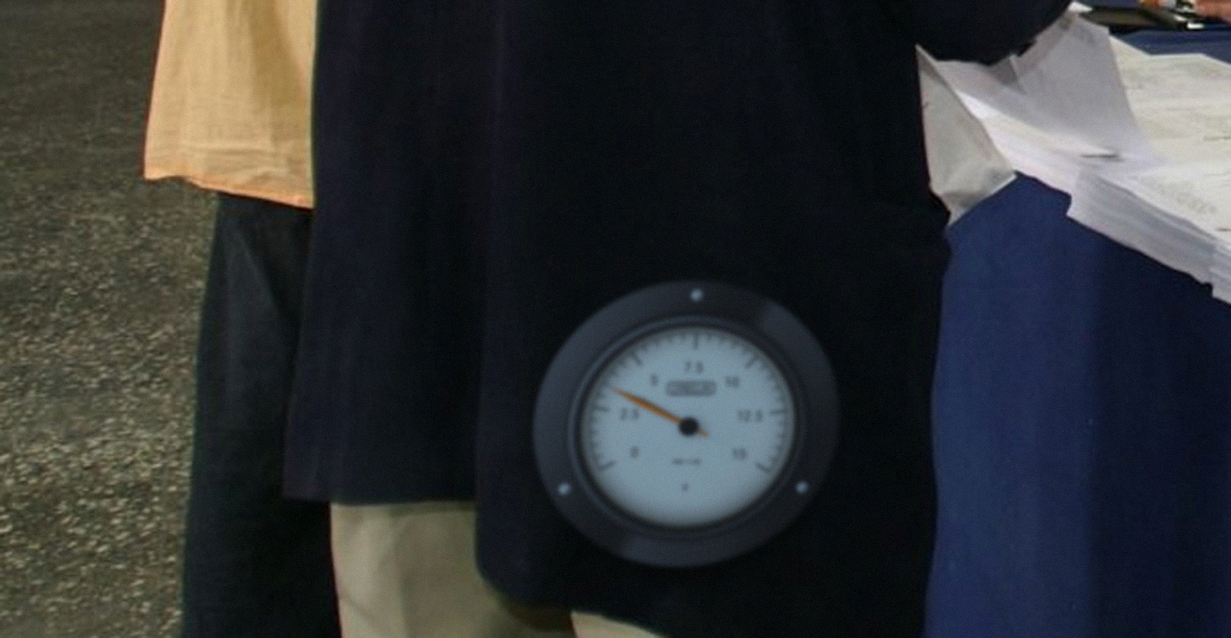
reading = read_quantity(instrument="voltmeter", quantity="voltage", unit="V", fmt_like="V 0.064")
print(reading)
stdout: V 3.5
